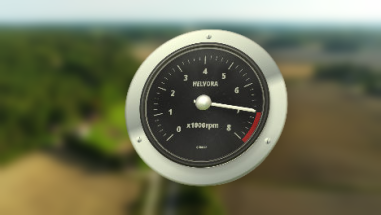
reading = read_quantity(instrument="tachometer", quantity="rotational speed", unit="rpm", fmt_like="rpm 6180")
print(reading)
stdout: rpm 7000
